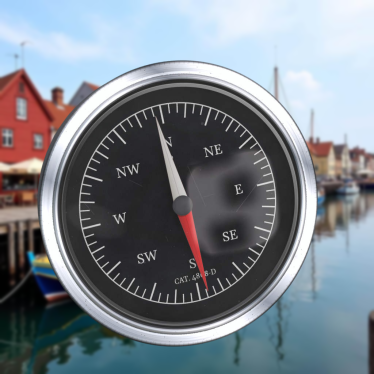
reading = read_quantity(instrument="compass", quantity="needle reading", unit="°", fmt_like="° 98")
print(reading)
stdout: ° 175
